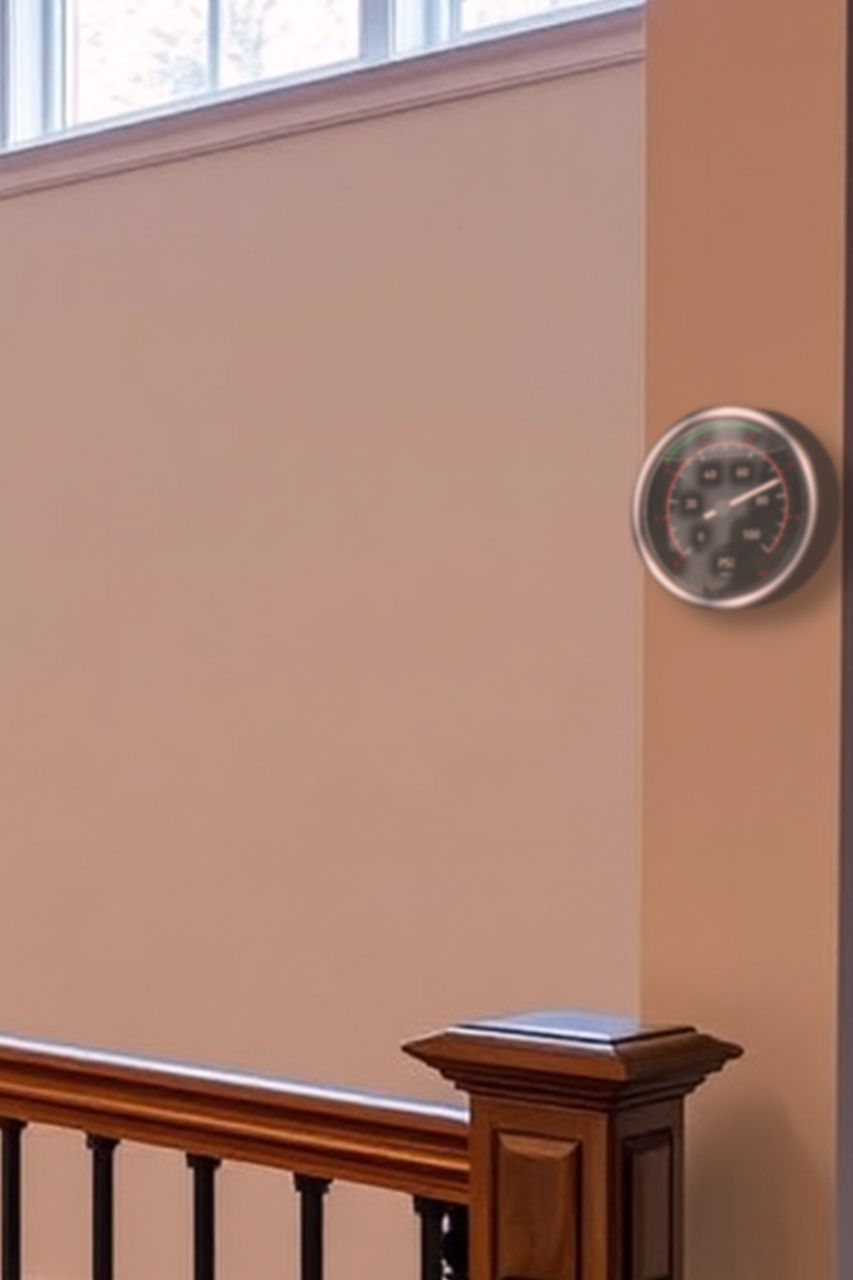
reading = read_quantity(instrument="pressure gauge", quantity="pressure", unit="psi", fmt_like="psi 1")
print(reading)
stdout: psi 75
